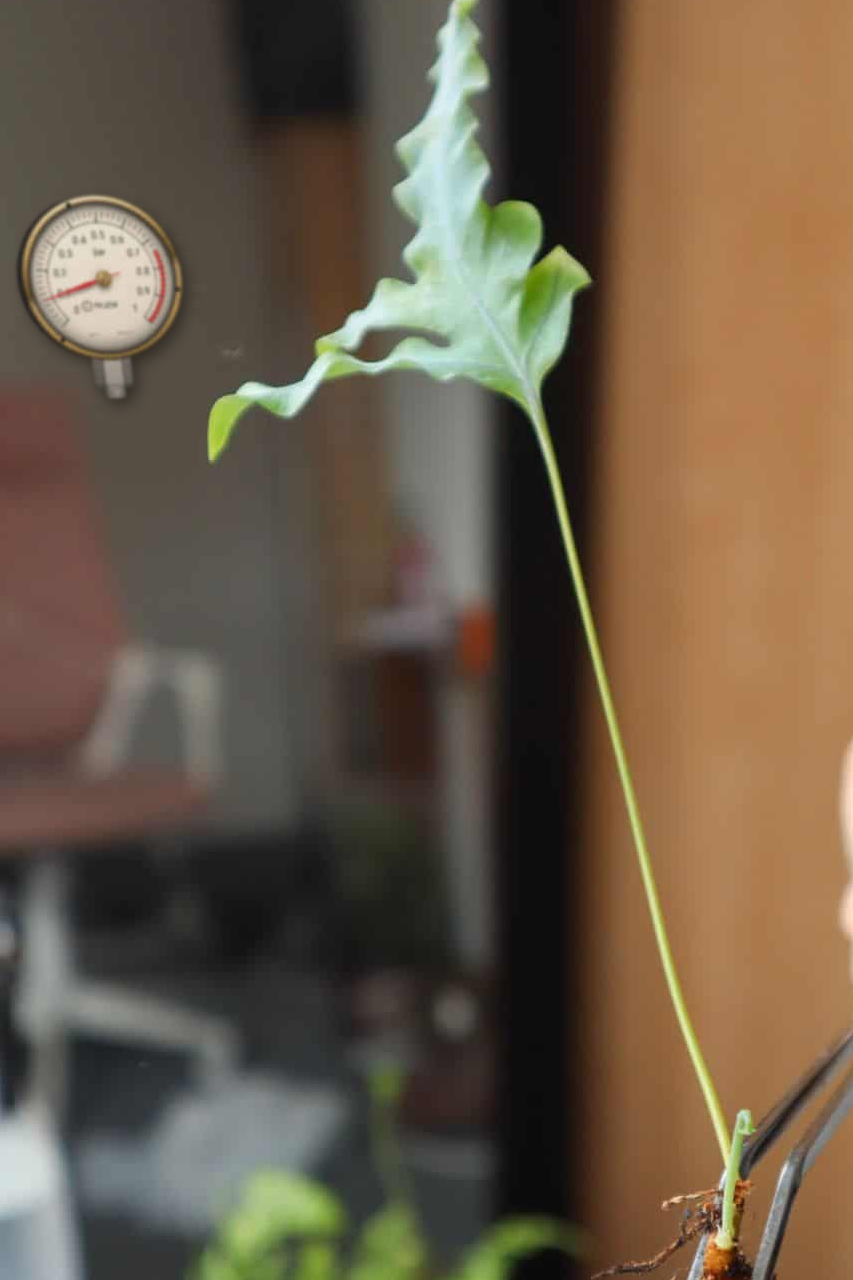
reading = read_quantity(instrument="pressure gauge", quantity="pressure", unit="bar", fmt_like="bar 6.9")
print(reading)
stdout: bar 0.1
